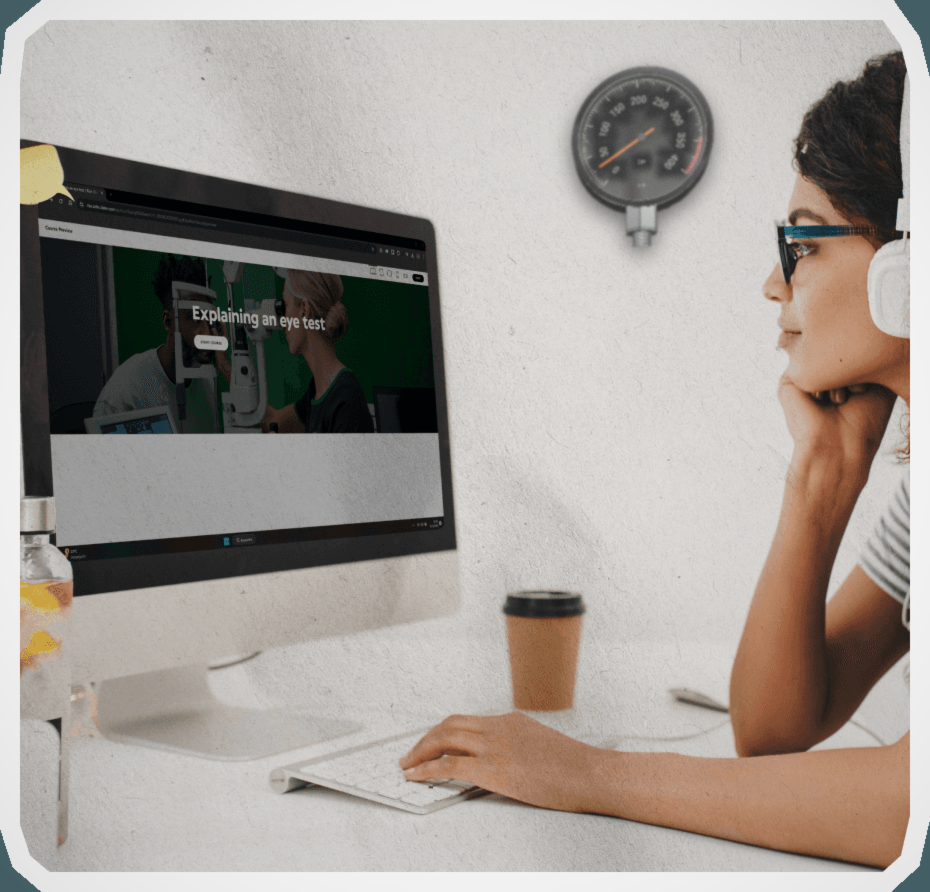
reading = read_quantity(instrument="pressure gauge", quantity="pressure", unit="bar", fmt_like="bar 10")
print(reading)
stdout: bar 25
